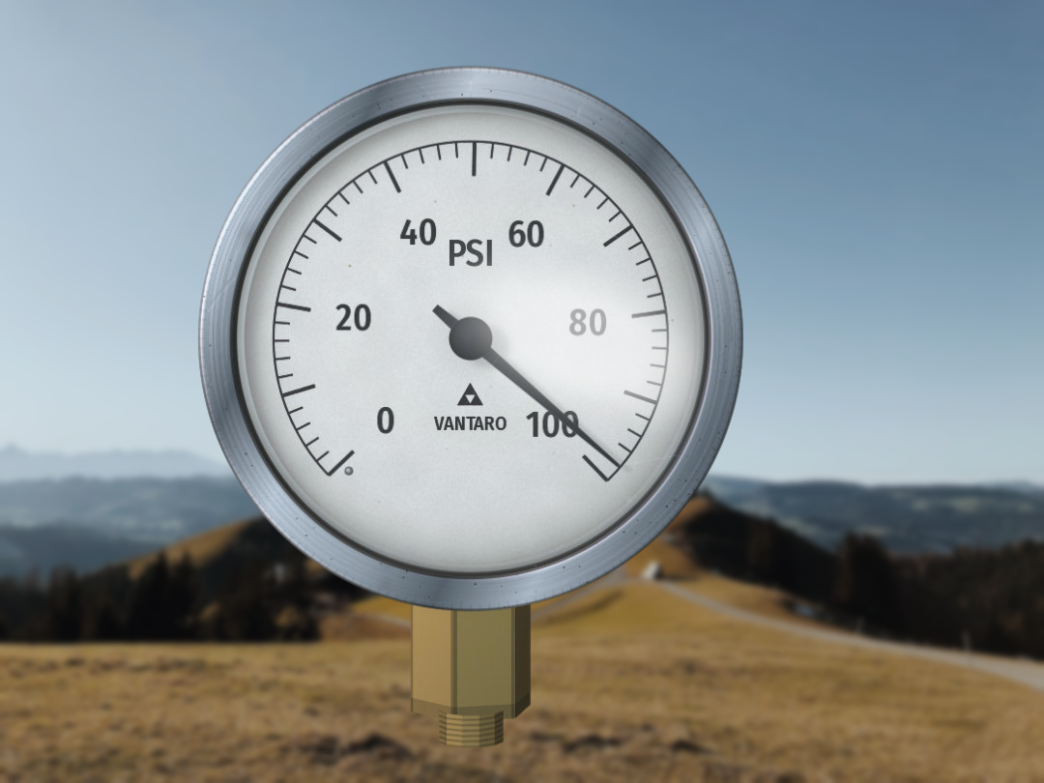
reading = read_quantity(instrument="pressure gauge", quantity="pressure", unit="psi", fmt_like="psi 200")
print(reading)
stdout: psi 98
